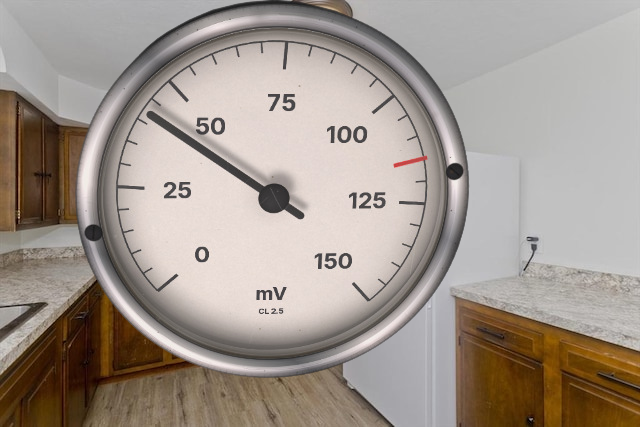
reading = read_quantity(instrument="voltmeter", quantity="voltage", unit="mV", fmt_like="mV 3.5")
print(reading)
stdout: mV 42.5
